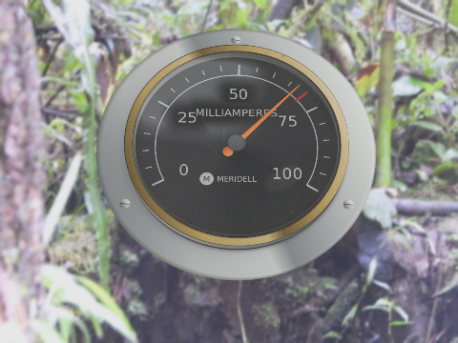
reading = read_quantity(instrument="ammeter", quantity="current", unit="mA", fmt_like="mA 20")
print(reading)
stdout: mA 67.5
